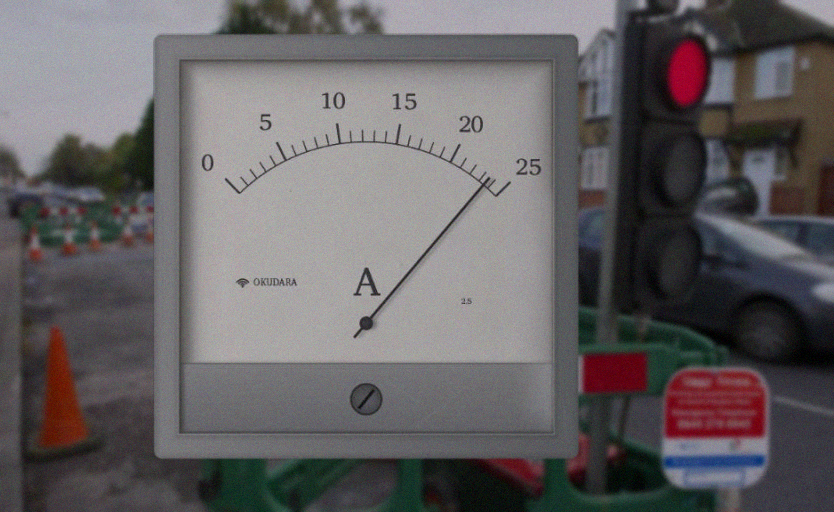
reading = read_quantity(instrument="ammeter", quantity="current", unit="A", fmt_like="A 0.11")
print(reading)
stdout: A 23.5
